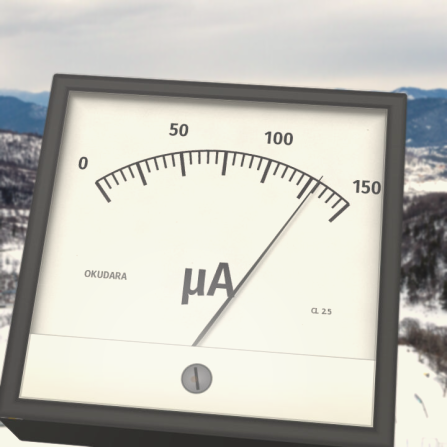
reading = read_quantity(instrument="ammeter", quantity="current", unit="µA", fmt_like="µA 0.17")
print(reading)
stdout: µA 130
